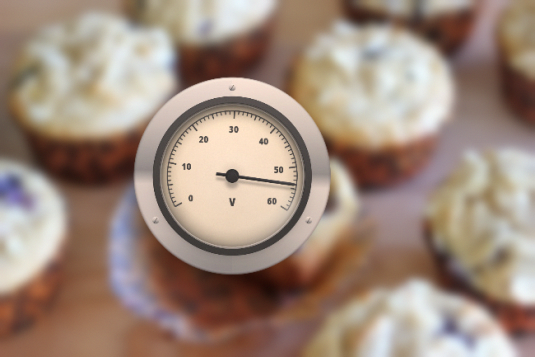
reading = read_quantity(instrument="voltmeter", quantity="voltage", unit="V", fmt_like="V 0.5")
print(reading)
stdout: V 54
